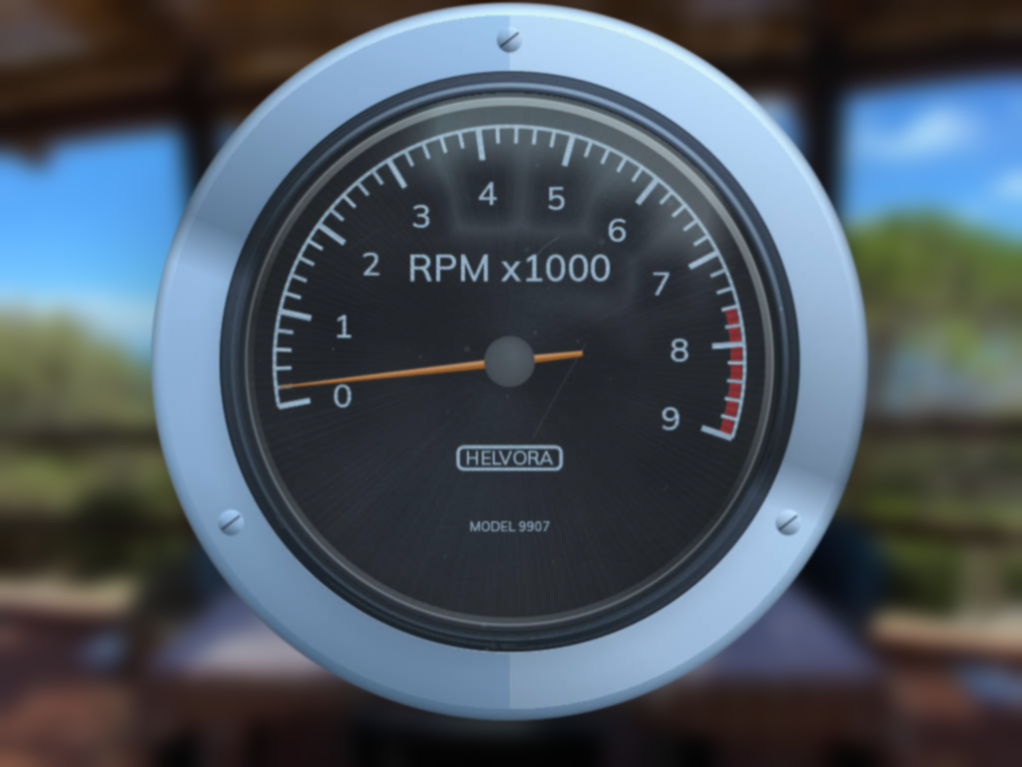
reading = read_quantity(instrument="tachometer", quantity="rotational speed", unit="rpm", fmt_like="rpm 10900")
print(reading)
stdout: rpm 200
